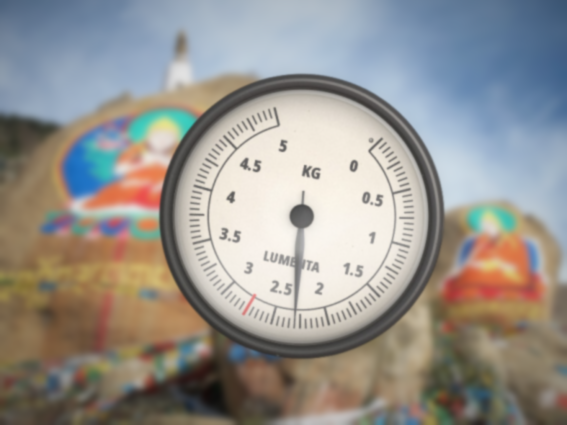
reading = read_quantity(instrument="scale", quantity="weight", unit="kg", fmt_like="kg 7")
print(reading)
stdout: kg 2.3
